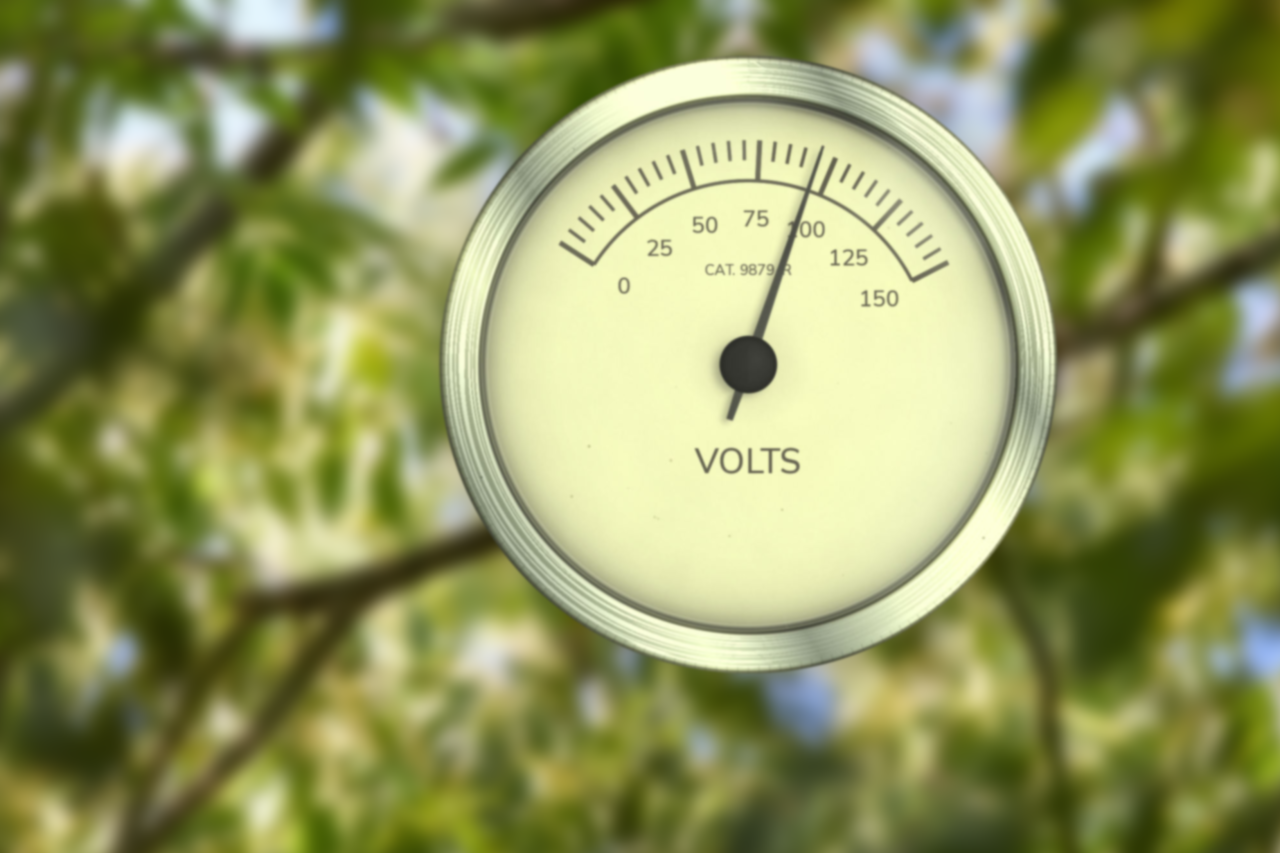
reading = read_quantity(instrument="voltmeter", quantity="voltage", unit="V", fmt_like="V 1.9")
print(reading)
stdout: V 95
